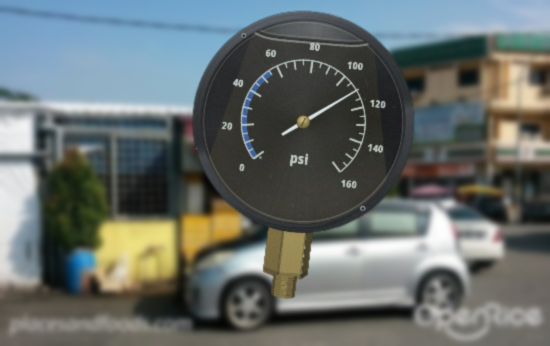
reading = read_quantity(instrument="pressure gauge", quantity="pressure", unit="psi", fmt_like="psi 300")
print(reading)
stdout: psi 110
